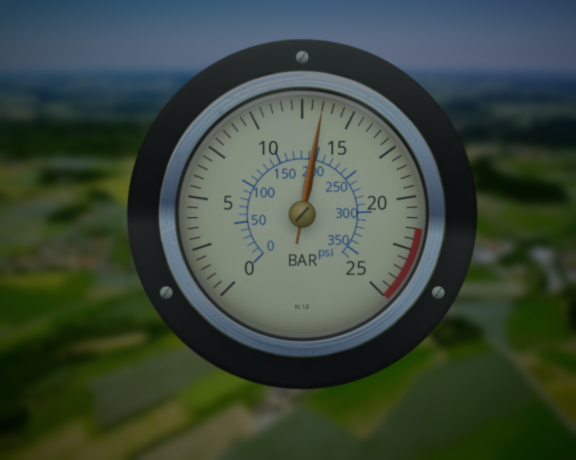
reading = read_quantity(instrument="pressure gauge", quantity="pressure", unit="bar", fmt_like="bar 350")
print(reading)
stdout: bar 13.5
